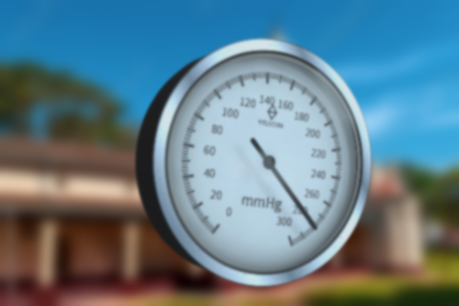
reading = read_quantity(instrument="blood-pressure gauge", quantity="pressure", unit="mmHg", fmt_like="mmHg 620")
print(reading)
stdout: mmHg 280
